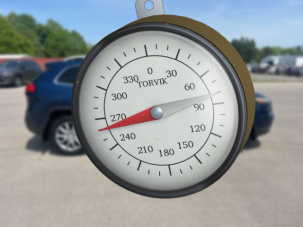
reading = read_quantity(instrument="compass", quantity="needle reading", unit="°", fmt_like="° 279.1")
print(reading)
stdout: ° 260
